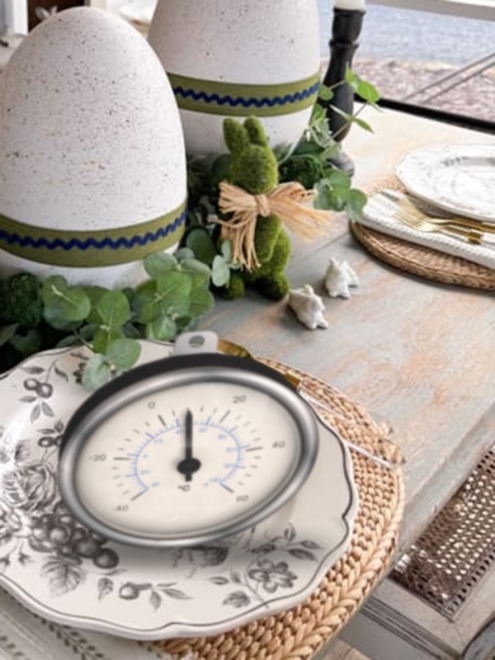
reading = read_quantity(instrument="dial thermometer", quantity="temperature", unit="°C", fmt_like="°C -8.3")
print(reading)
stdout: °C 8
